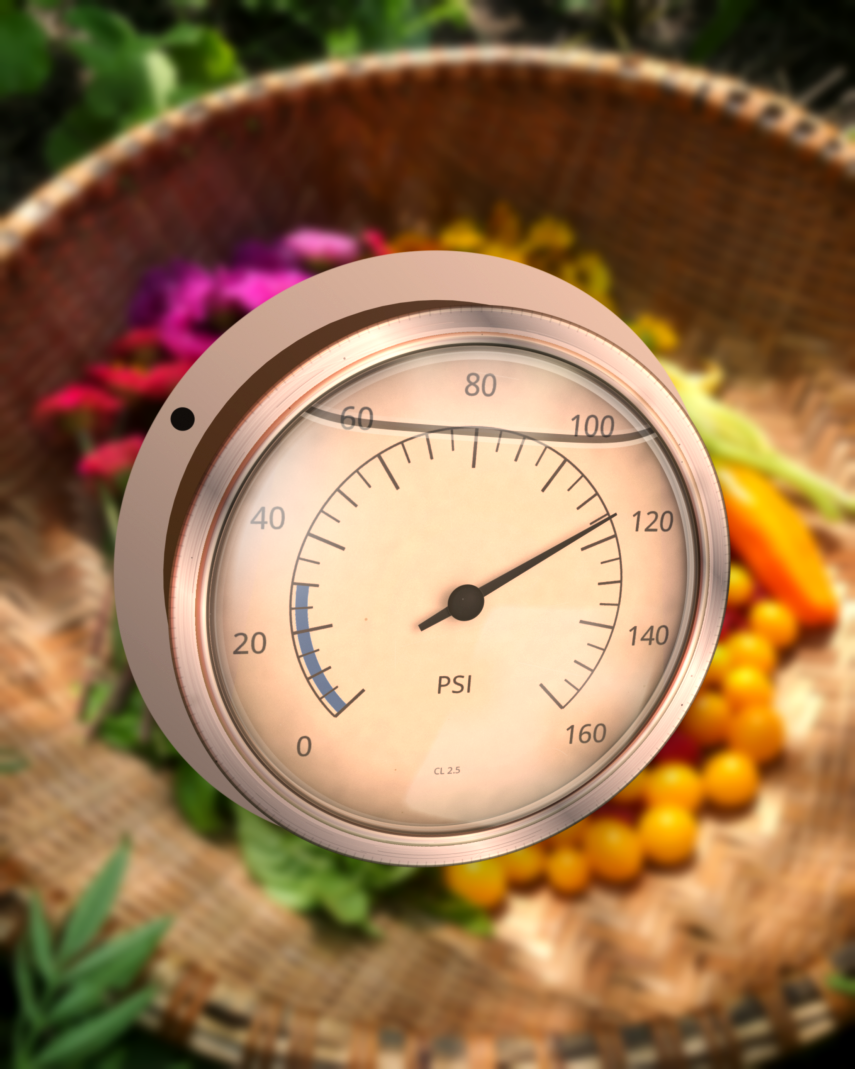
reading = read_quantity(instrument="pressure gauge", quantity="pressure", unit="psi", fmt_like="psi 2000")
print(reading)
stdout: psi 115
